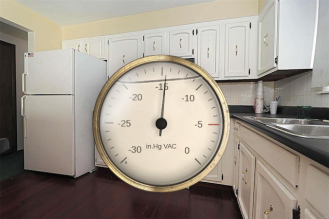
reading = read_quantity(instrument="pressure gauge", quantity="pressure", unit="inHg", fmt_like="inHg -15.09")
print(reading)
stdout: inHg -14.5
